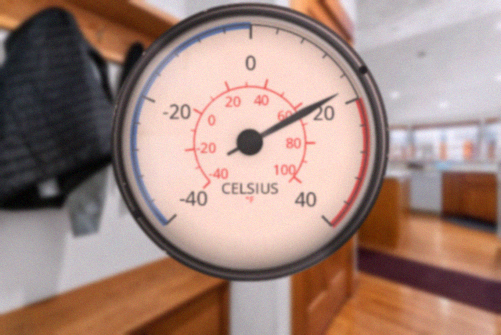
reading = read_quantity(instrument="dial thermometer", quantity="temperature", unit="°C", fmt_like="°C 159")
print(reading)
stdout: °C 18
